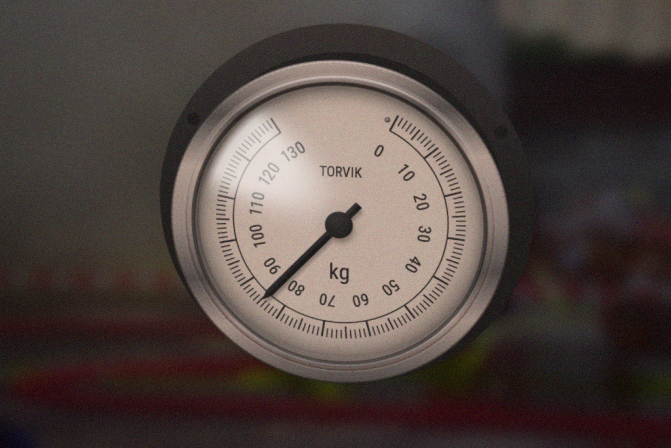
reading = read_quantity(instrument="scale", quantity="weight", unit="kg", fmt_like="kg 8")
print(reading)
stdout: kg 85
